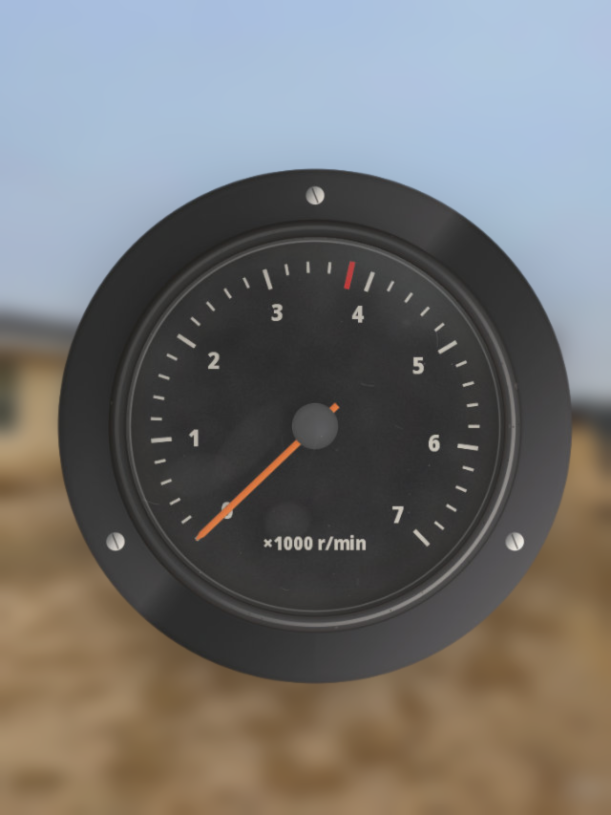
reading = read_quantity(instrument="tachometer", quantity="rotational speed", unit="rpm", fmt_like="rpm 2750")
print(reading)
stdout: rpm 0
